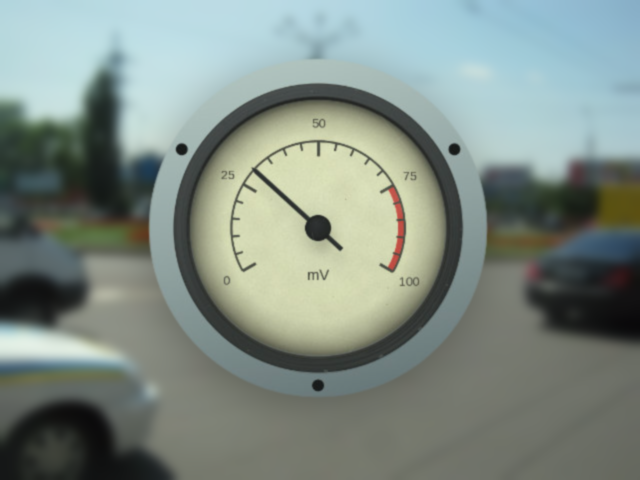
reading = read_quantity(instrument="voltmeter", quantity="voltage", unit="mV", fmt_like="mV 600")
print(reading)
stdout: mV 30
